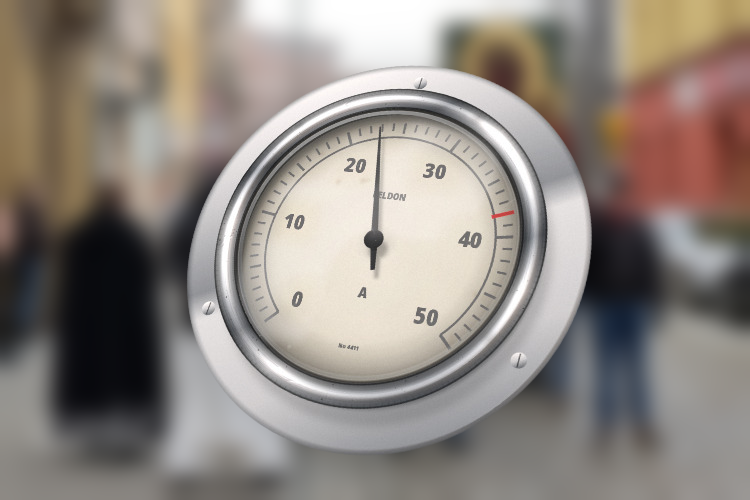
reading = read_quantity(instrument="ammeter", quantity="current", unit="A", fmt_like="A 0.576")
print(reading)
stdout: A 23
